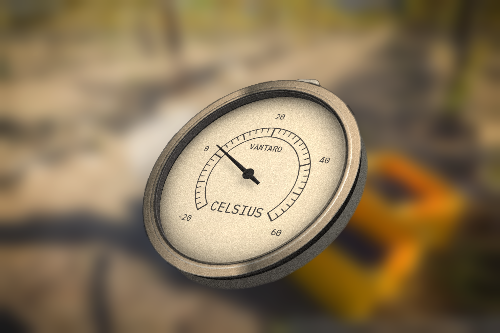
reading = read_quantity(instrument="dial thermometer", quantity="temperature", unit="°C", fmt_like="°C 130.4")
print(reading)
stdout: °C 2
